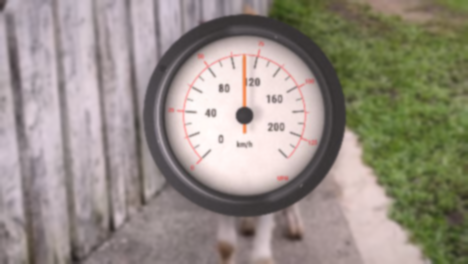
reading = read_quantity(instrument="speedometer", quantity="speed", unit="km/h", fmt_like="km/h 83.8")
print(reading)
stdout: km/h 110
